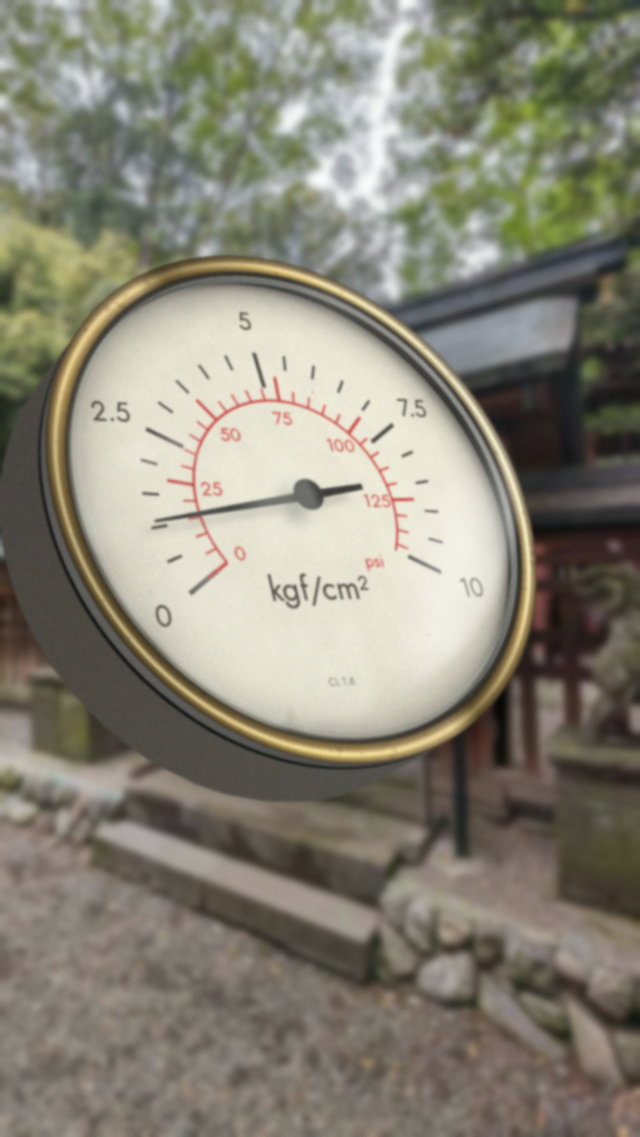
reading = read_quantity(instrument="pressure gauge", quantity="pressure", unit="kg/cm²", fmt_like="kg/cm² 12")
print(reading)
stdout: kg/cm² 1
